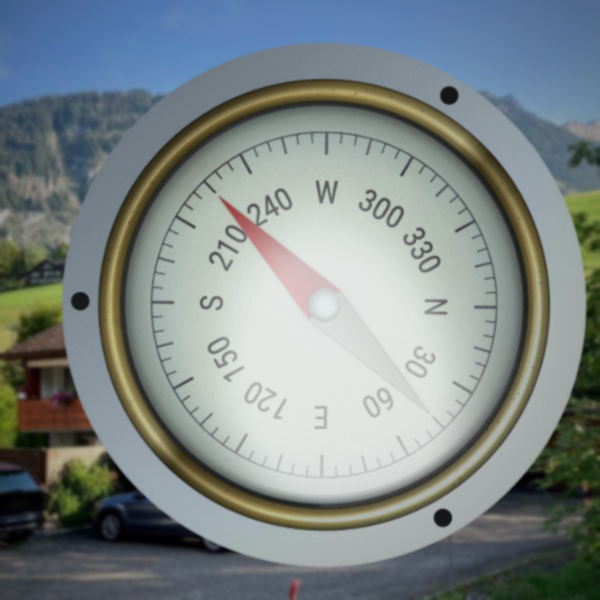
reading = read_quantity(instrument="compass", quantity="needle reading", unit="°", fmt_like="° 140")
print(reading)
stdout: ° 225
